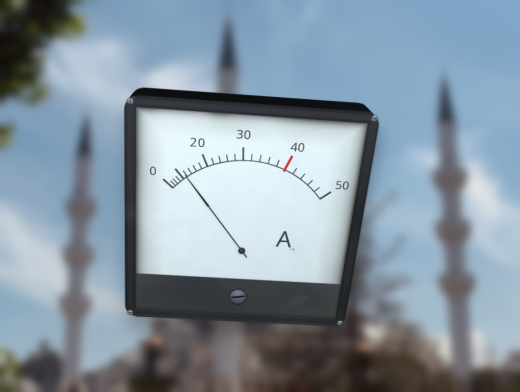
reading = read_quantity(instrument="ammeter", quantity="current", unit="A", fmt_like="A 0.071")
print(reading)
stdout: A 12
